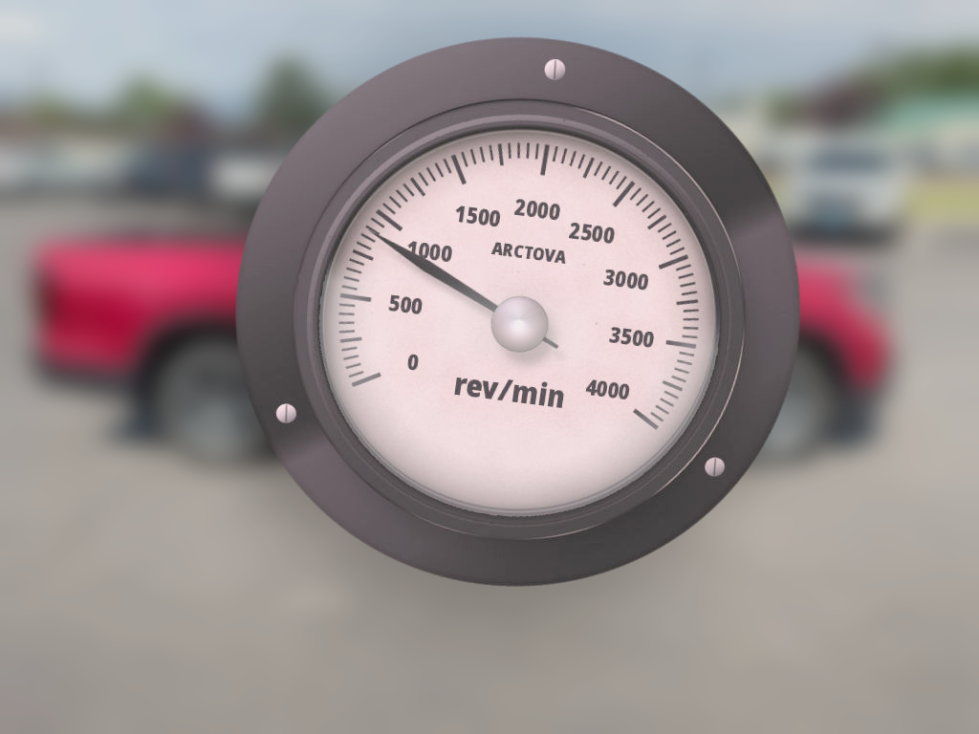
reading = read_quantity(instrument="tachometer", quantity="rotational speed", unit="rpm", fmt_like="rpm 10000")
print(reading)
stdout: rpm 900
